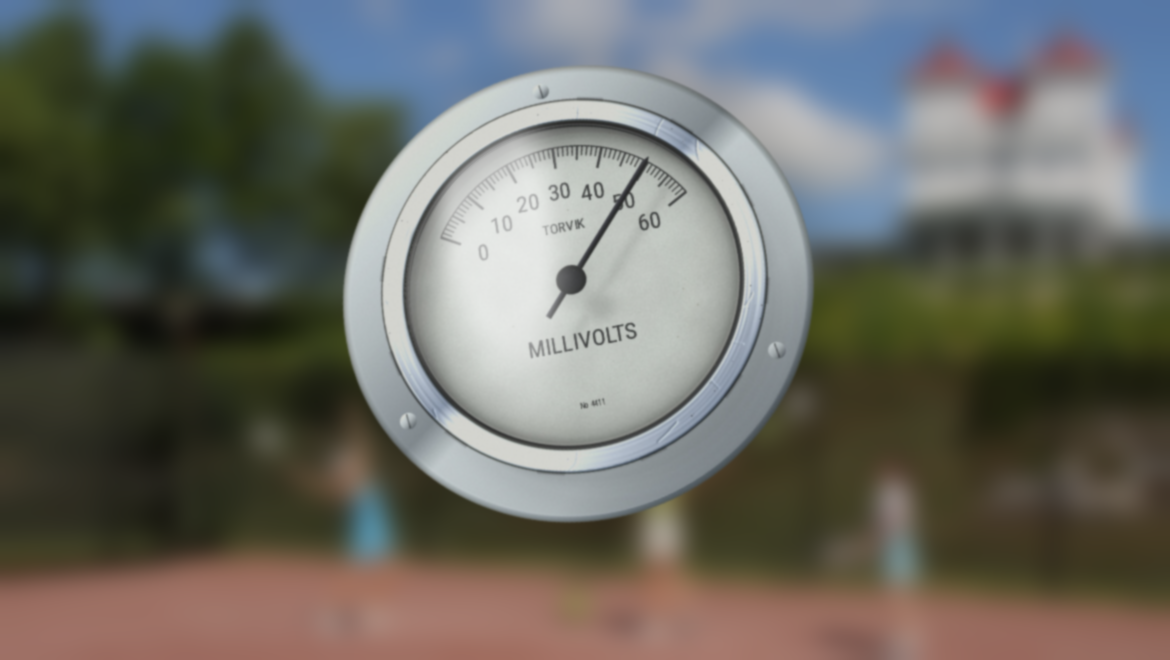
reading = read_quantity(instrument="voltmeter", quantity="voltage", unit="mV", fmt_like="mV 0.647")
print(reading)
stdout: mV 50
